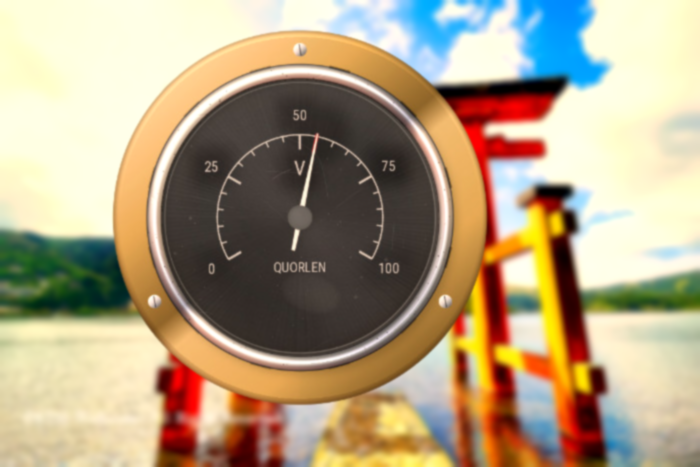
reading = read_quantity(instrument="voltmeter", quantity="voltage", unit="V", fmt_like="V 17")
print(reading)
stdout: V 55
